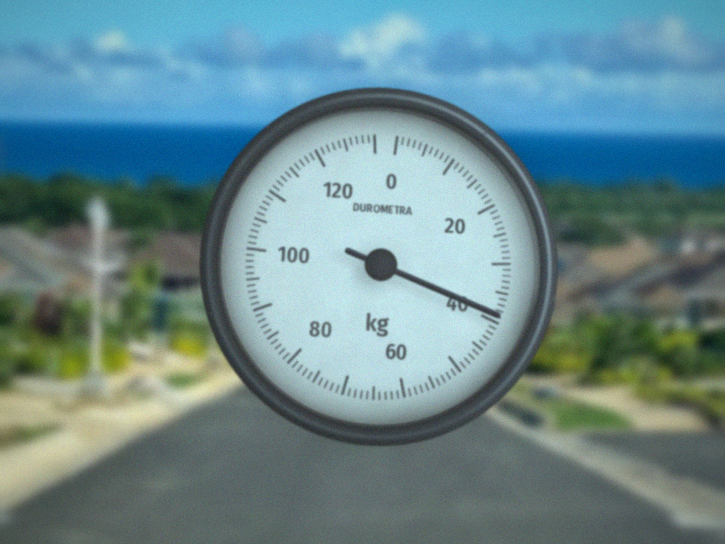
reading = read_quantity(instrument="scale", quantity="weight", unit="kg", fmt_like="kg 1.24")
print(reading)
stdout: kg 39
